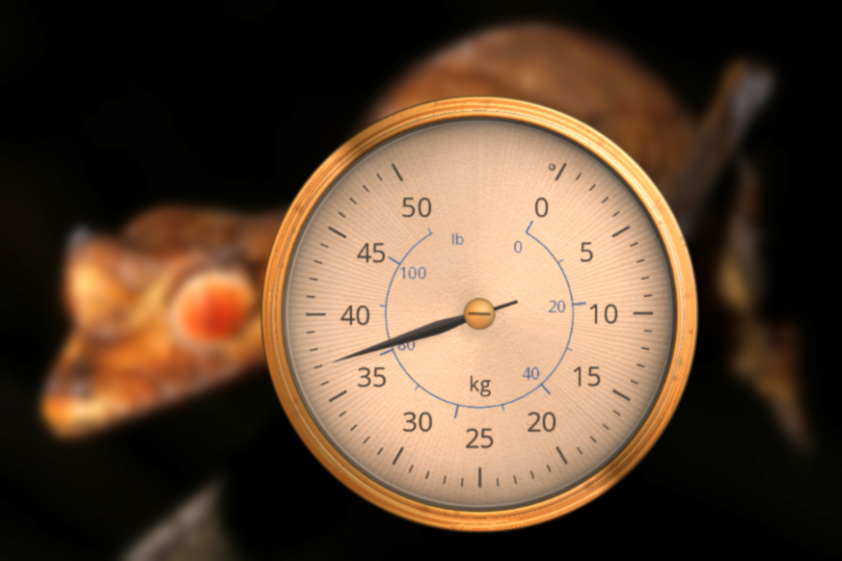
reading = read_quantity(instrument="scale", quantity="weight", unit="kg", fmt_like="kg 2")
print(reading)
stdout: kg 37
